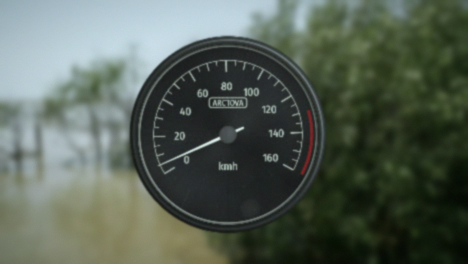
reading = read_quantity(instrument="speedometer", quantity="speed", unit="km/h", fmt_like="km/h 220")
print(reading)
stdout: km/h 5
